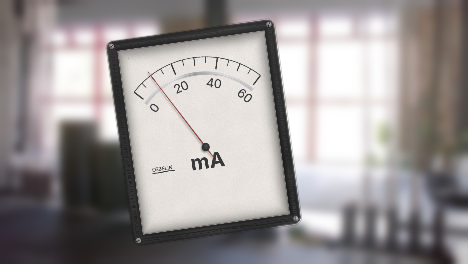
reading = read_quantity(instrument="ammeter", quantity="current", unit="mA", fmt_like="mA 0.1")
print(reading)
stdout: mA 10
